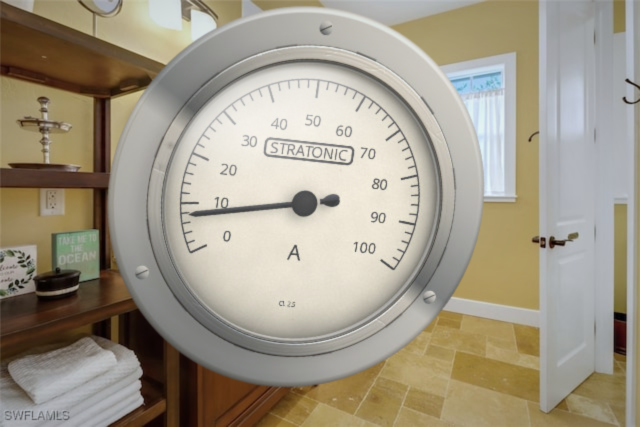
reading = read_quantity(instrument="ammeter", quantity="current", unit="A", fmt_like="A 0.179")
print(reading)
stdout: A 8
